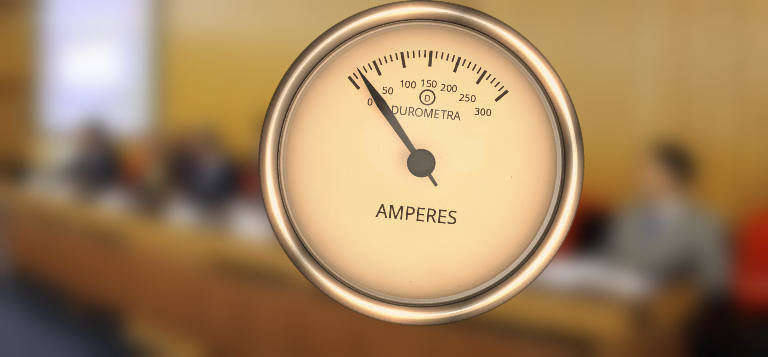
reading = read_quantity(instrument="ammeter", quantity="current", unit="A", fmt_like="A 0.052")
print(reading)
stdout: A 20
